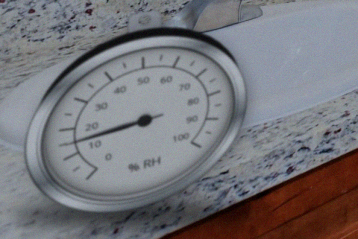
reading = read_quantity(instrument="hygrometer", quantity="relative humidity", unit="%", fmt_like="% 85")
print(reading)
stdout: % 15
